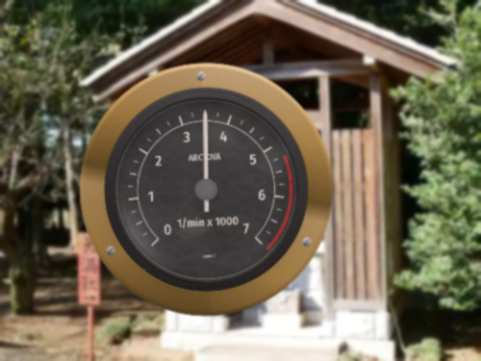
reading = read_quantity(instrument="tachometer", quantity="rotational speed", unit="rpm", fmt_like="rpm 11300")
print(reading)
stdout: rpm 3500
